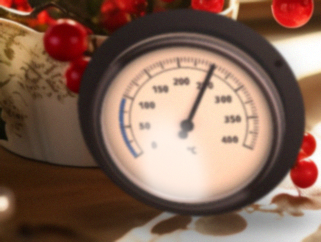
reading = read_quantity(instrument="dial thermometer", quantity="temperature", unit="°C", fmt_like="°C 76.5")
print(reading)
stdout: °C 250
